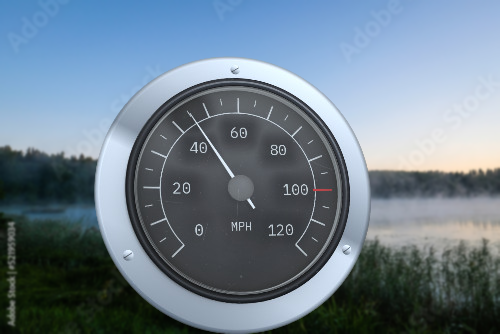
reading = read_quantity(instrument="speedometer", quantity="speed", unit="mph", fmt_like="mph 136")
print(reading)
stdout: mph 45
